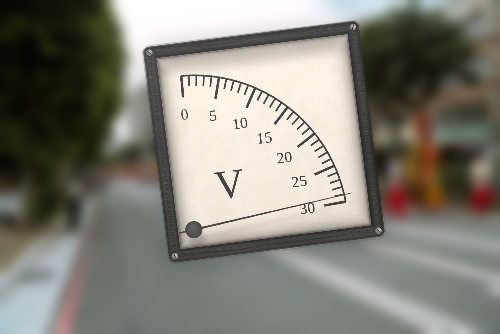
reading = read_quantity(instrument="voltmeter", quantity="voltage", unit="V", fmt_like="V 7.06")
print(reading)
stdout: V 29
